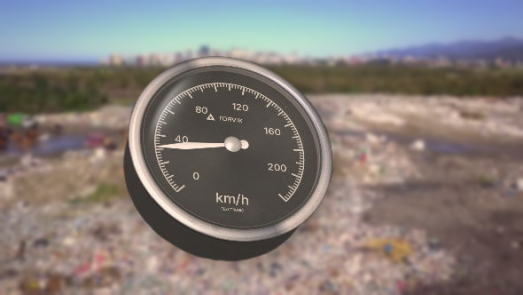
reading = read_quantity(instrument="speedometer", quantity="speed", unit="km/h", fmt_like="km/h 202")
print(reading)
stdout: km/h 30
